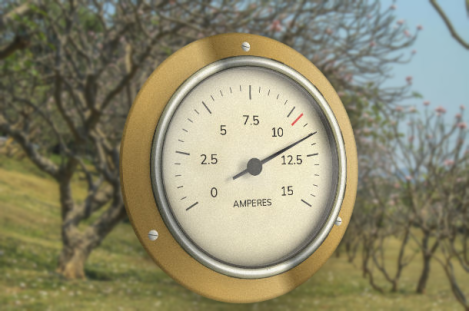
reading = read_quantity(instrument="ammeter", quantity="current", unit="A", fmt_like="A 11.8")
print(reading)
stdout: A 11.5
